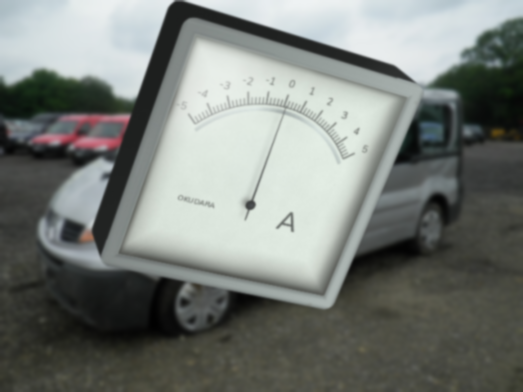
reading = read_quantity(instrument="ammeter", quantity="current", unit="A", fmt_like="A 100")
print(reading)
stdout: A 0
